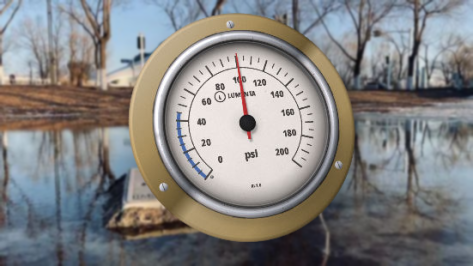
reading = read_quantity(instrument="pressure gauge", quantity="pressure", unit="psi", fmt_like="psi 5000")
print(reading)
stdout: psi 100
